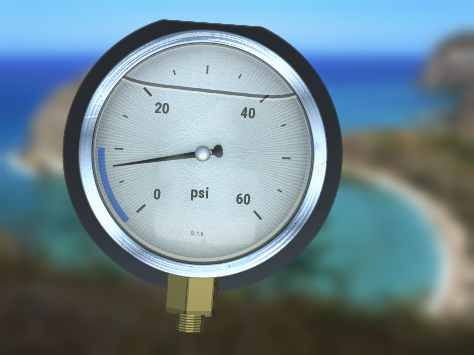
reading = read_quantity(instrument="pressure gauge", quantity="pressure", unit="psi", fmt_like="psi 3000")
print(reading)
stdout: psi 7.5
